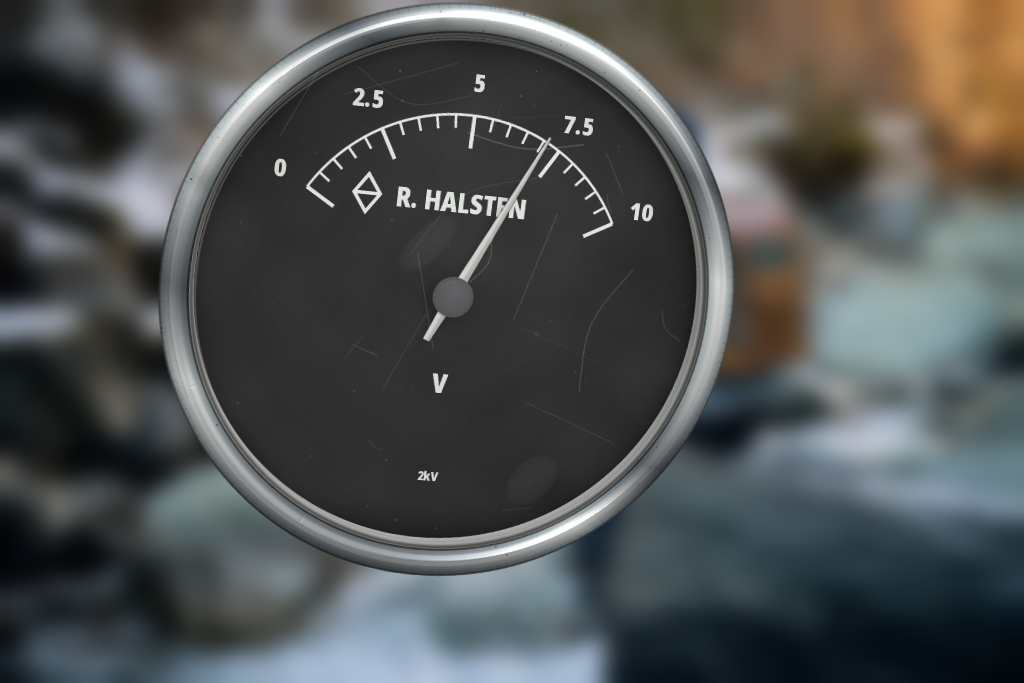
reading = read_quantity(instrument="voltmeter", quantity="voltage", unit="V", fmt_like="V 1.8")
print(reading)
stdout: V 7
